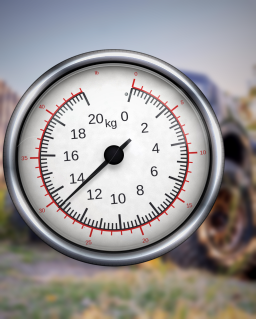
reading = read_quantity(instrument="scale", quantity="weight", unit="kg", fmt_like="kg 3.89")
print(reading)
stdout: kg 13.2
